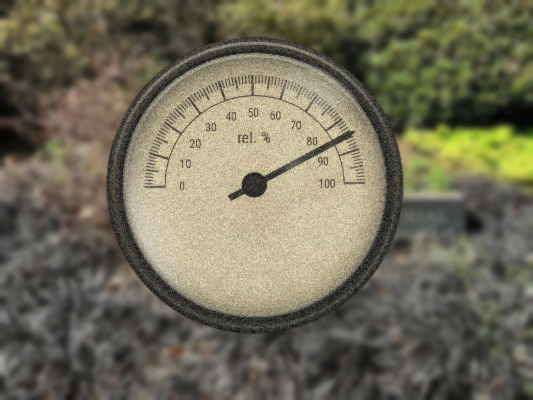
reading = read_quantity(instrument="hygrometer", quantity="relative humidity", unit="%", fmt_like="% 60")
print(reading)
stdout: % 85
